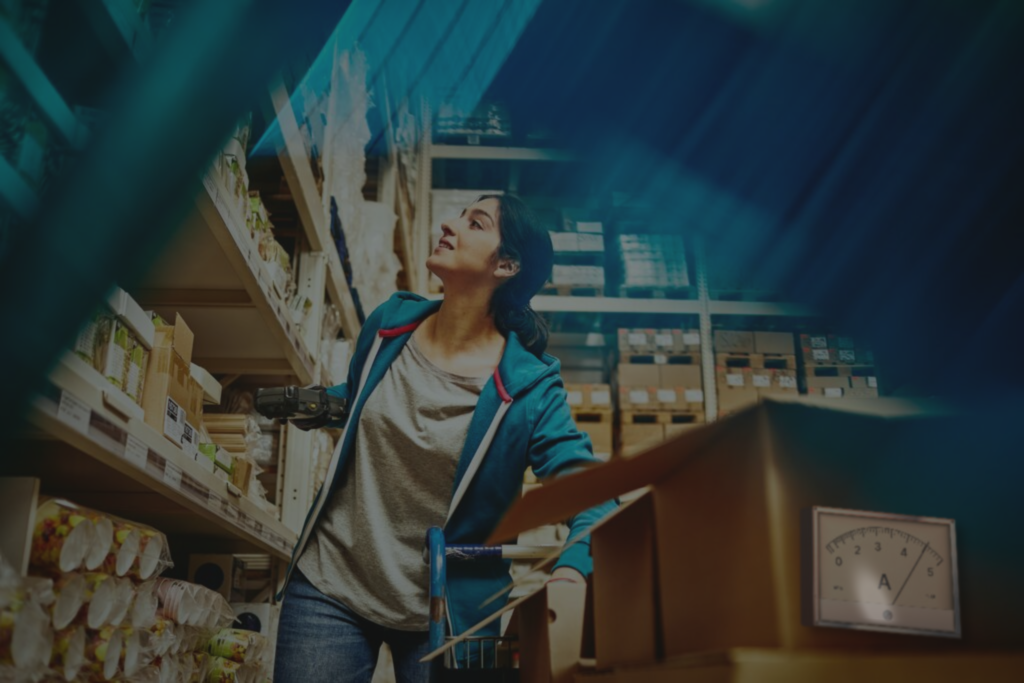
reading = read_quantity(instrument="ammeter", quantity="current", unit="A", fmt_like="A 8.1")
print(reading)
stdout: A 4.5
